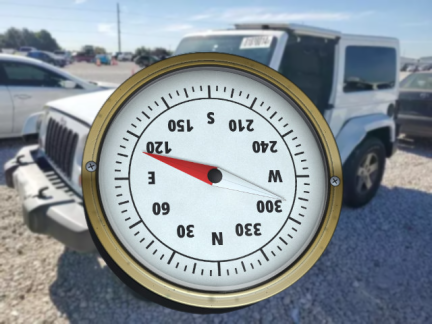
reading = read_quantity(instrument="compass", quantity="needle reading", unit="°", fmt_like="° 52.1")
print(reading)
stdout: ° 110
